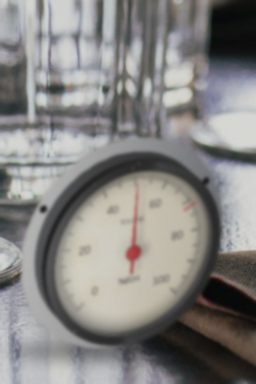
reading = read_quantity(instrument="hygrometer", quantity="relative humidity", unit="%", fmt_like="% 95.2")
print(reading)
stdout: % 50
